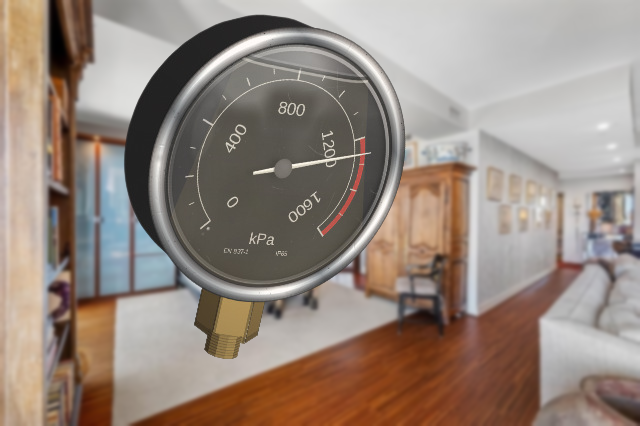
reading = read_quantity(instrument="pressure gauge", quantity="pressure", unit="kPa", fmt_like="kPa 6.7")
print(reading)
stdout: kPa 1250
